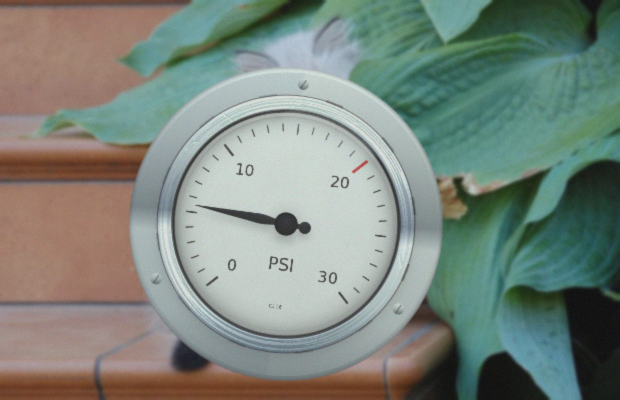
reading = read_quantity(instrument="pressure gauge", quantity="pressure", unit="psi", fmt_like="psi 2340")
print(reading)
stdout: psi 5.5
